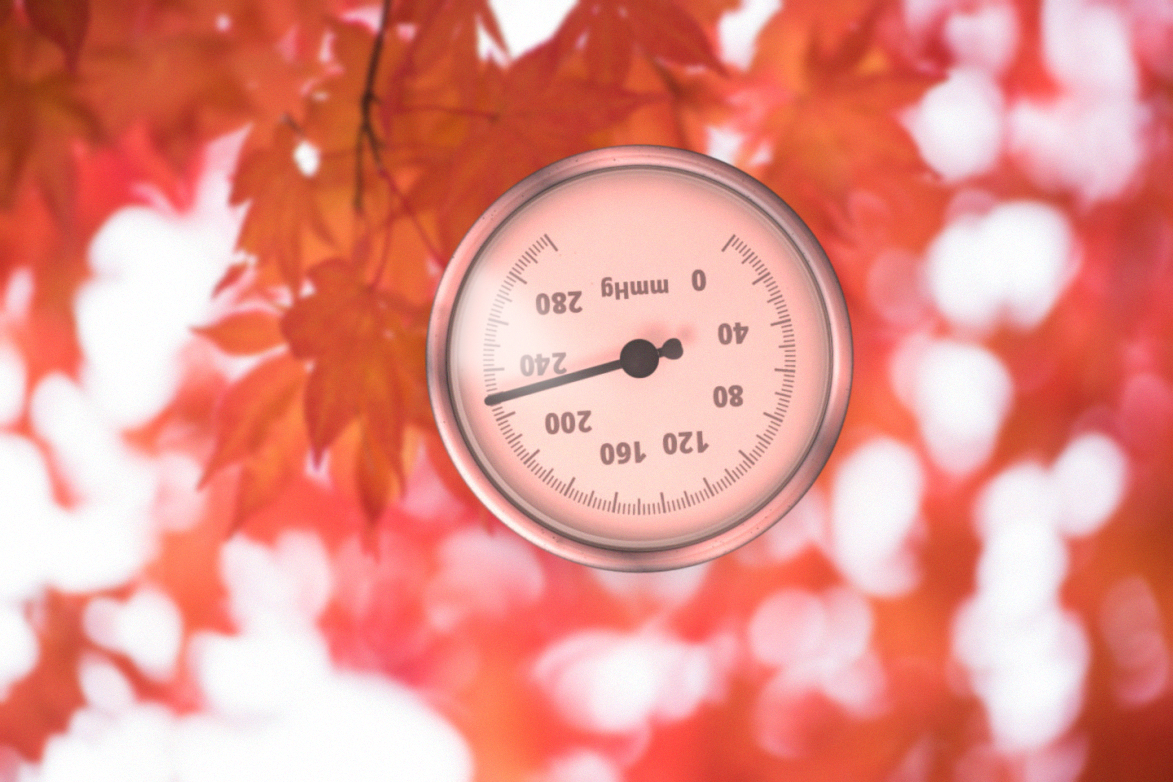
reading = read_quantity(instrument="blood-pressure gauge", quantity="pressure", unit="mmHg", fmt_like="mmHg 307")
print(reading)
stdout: mmHg 228
